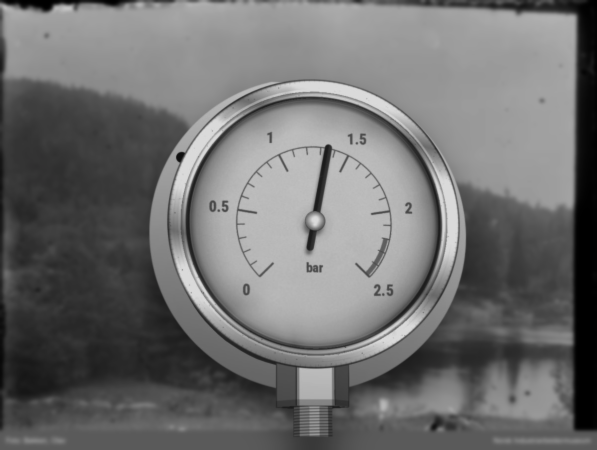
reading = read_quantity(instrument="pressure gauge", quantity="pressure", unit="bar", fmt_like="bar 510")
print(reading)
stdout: bar 1.35
